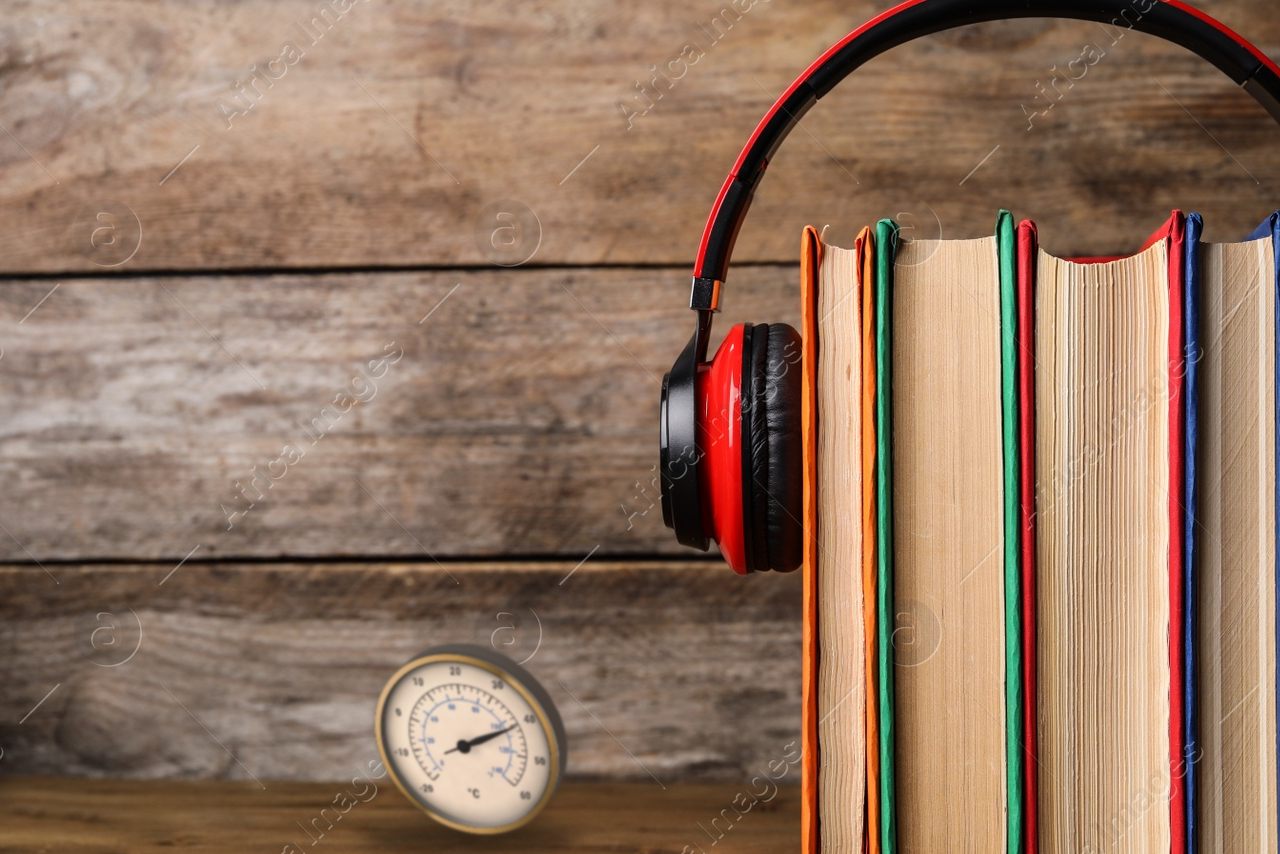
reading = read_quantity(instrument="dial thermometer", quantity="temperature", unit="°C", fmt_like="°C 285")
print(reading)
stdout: °C 40
